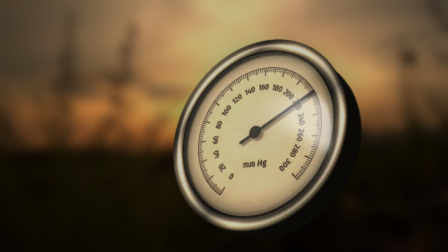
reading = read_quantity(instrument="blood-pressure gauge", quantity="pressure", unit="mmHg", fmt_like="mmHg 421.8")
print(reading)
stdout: mmHg 220
